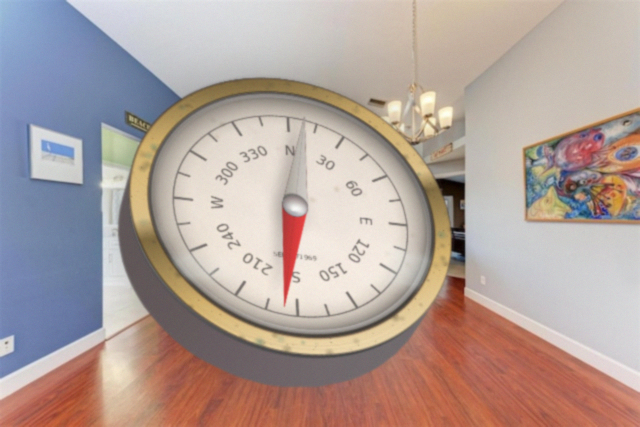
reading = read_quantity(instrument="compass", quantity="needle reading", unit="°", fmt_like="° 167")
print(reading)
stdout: ° 187.5
